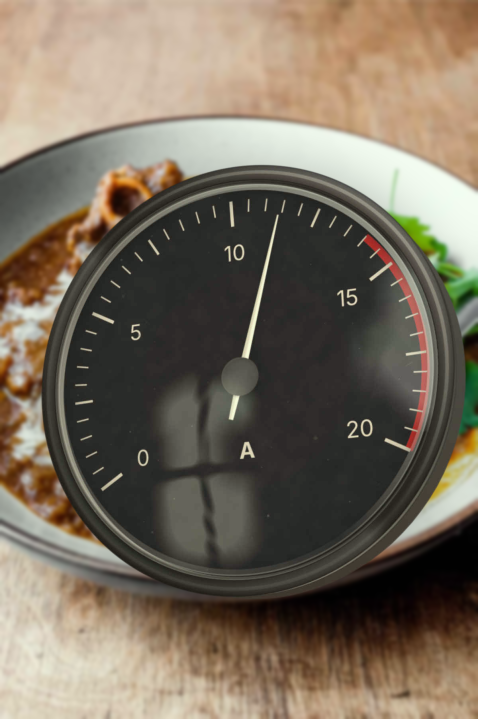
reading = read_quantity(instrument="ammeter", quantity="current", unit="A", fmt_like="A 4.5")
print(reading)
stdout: A 11.5
